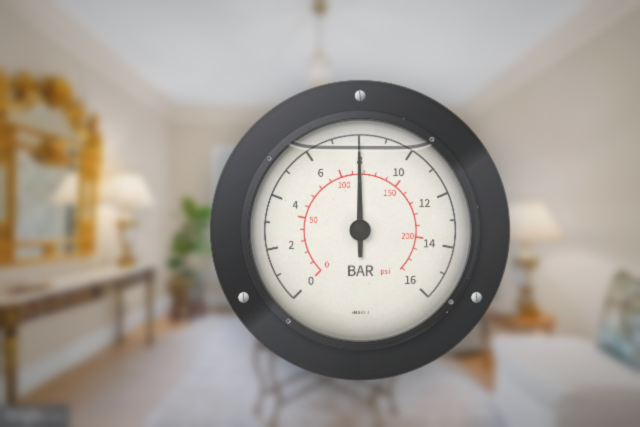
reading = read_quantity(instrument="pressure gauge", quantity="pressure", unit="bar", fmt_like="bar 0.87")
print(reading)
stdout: bar 8
